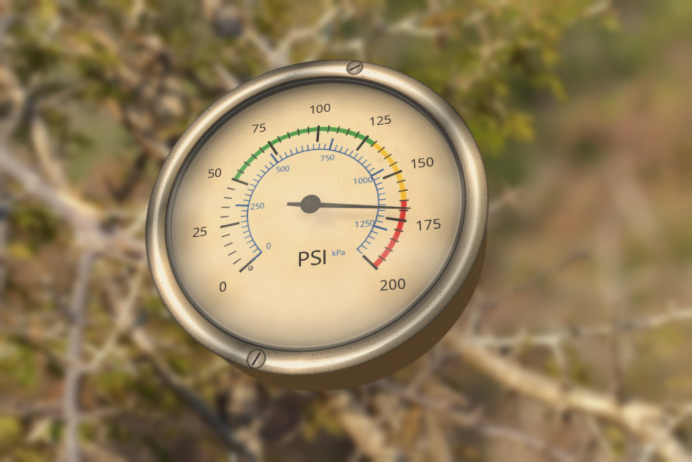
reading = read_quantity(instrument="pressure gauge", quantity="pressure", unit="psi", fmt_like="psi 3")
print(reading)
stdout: psi 170
